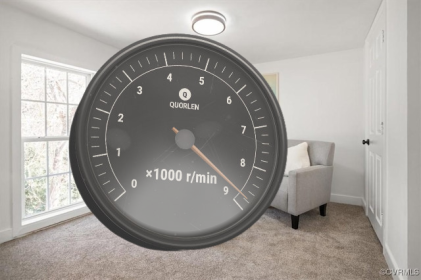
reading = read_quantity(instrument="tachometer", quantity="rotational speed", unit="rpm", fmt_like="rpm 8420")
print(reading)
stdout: rpm 8800
